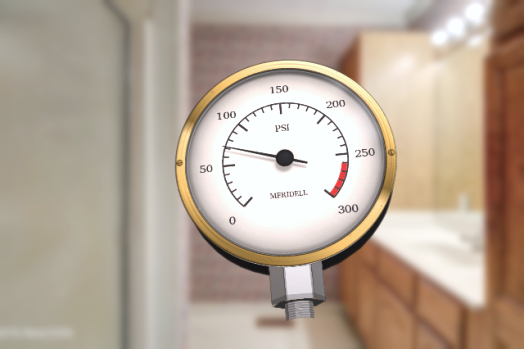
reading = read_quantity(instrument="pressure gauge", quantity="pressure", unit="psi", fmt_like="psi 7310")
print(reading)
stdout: psi 70
